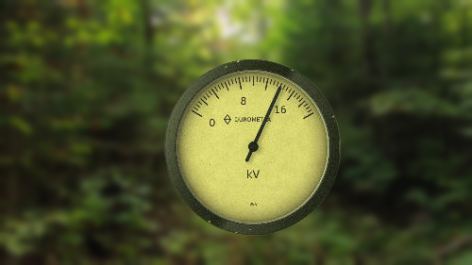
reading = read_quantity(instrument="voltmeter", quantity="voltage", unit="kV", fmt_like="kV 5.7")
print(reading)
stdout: kV 14
